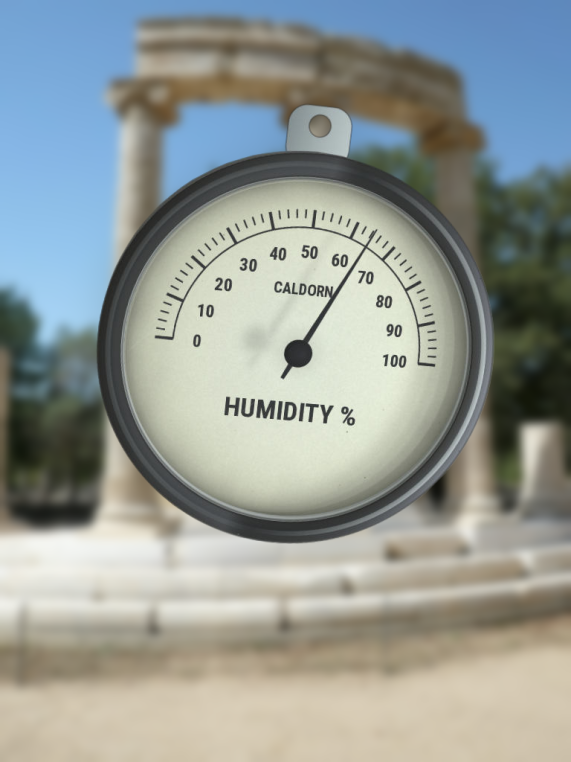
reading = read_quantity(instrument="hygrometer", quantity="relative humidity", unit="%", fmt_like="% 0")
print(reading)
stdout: % 64
